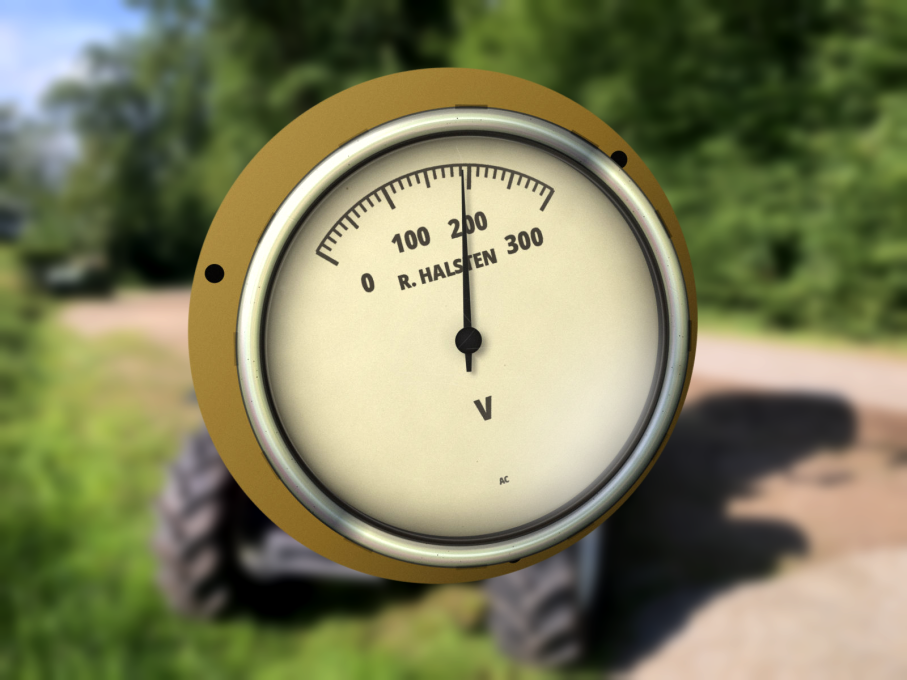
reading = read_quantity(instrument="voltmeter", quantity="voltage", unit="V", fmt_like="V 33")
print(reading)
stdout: V 190
